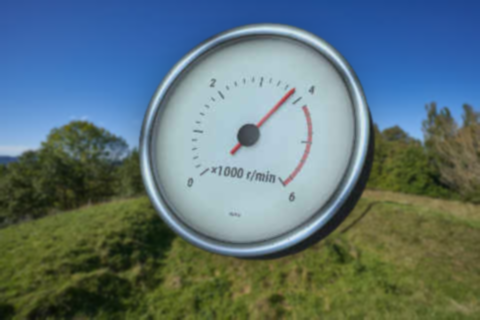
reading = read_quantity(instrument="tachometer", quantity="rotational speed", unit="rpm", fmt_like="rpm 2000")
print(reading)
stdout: rpm 3800
